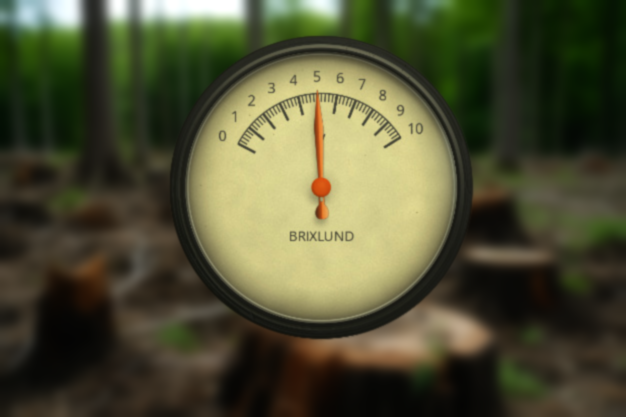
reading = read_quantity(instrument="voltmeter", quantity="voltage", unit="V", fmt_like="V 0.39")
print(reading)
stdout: V 5
